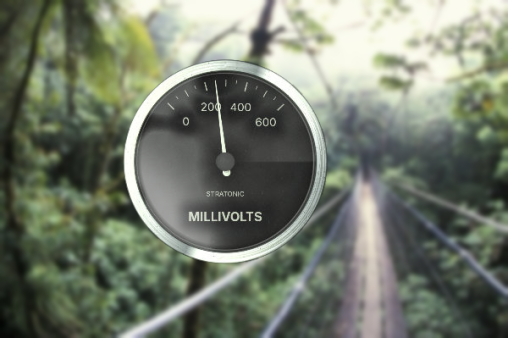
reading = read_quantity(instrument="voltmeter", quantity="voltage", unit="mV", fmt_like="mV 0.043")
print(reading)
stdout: mV 250
